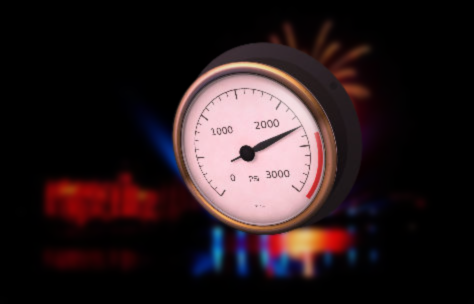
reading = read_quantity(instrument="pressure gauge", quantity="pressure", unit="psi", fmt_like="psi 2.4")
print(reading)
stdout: psi 2300
